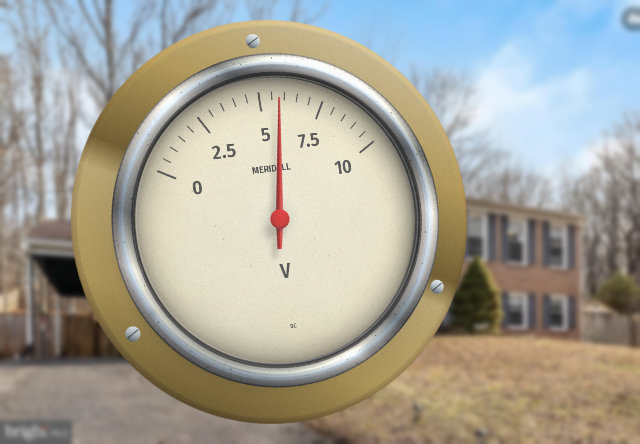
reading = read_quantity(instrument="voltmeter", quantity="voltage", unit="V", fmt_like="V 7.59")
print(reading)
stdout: V 5.75
